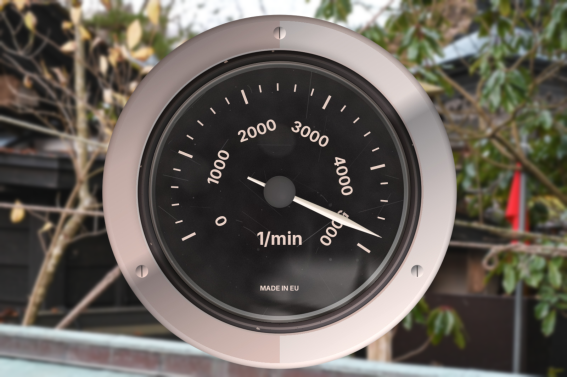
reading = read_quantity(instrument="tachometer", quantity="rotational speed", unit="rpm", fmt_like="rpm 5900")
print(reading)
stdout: rpm 4800
